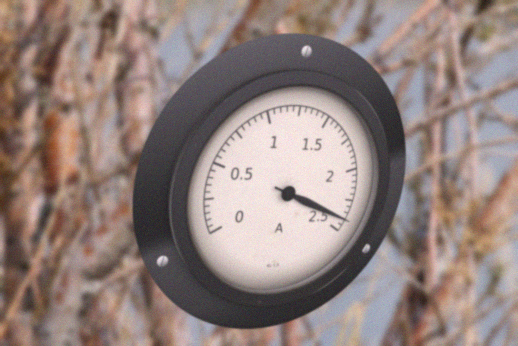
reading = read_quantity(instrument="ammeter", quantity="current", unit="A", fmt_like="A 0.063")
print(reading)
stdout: A 2.4
